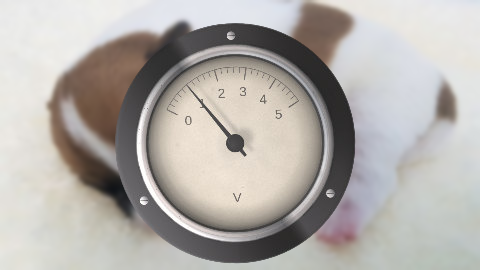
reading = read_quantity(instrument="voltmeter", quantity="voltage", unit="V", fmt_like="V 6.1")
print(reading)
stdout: V 1
